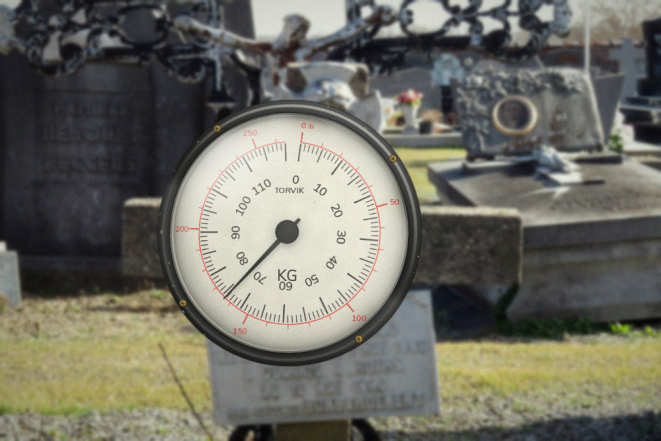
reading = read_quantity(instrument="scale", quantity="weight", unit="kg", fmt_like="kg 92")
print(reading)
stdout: kg 74
